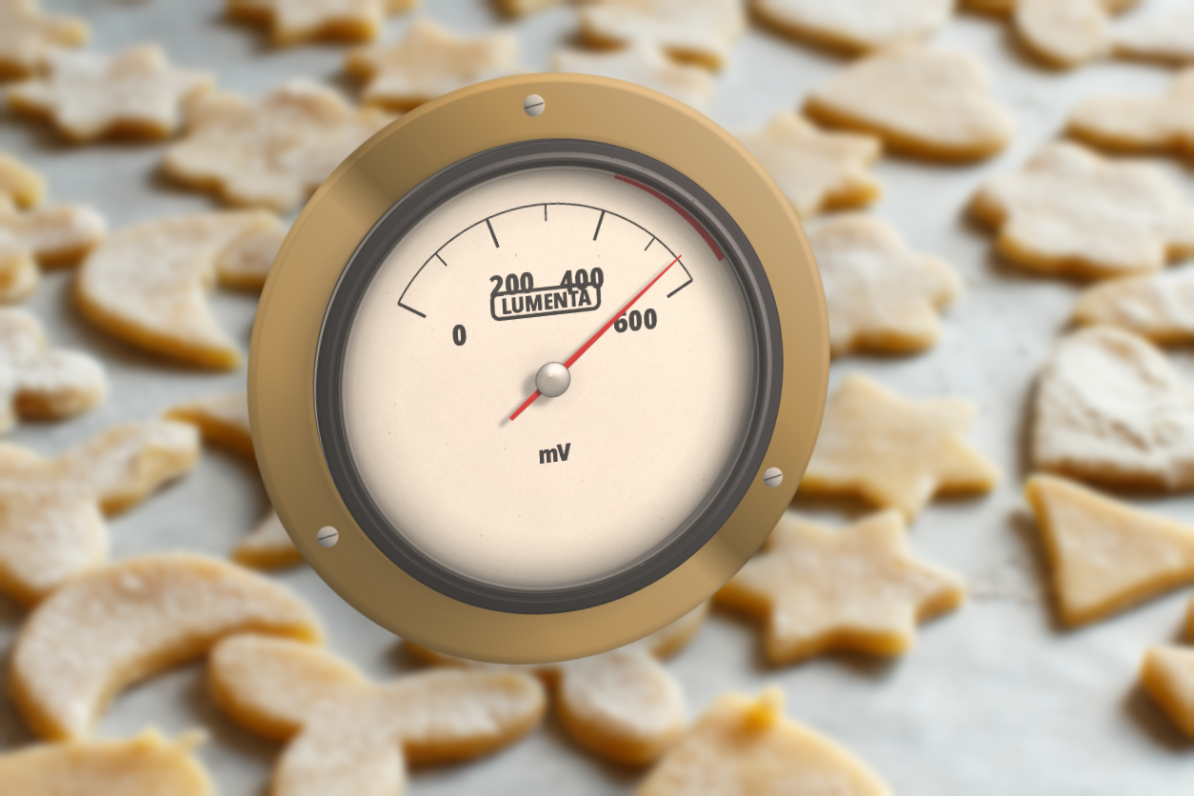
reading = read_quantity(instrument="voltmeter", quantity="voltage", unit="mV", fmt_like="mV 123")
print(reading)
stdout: mV 550
